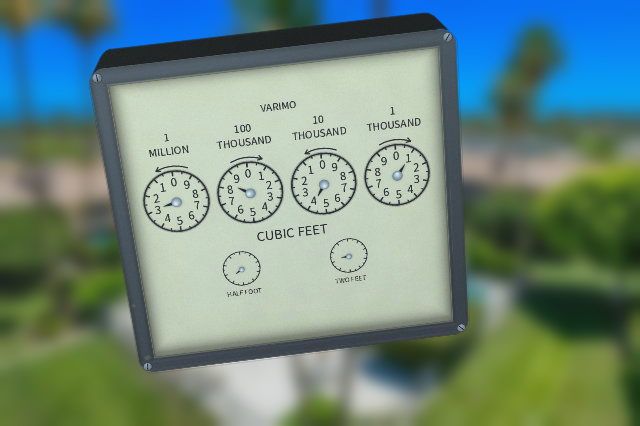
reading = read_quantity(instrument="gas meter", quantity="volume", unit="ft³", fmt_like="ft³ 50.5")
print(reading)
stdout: ft³ 284100
